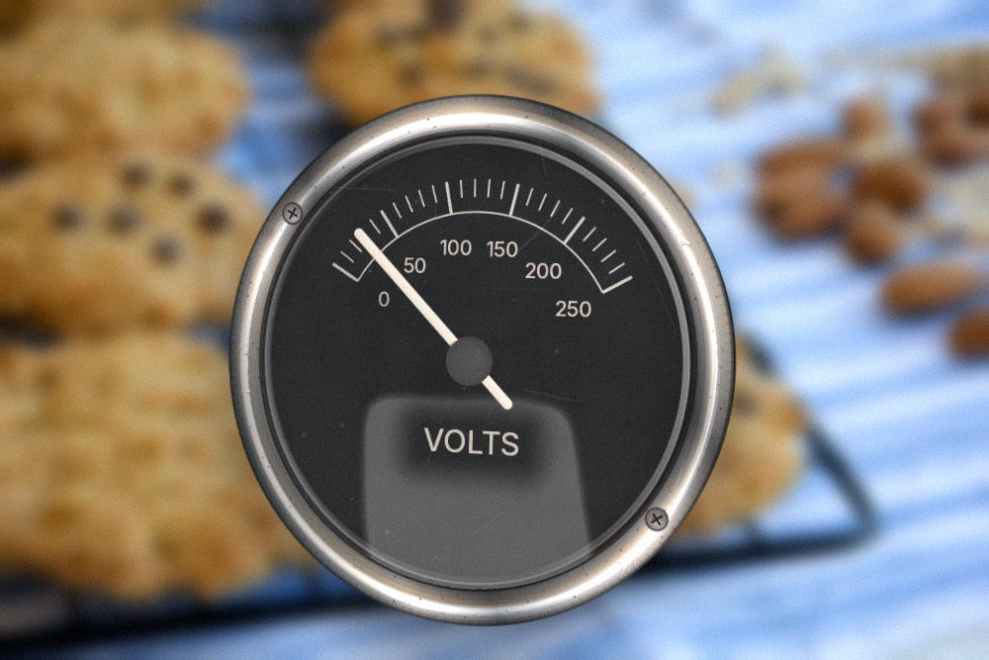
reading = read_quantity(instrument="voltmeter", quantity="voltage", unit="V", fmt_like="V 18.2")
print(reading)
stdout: V 30
